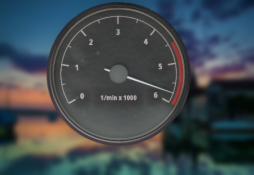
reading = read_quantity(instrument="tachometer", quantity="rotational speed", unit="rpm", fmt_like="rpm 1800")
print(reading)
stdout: rpm 5750
